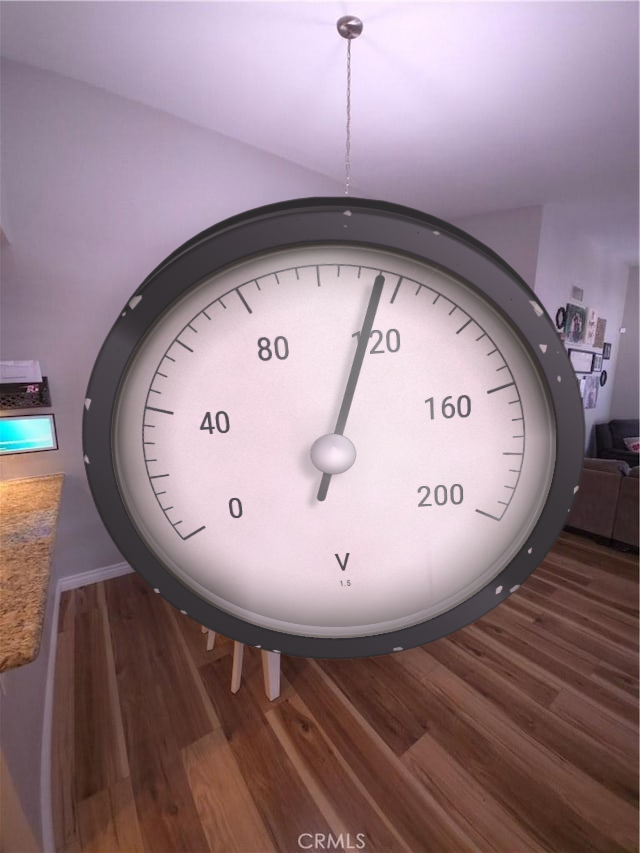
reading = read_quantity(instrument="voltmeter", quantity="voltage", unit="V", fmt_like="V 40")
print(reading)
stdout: V 115
